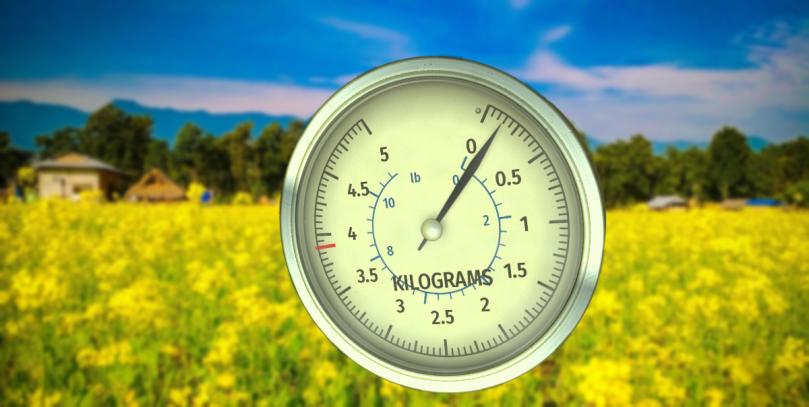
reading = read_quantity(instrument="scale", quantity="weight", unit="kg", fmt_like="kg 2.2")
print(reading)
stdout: kg 0.15
